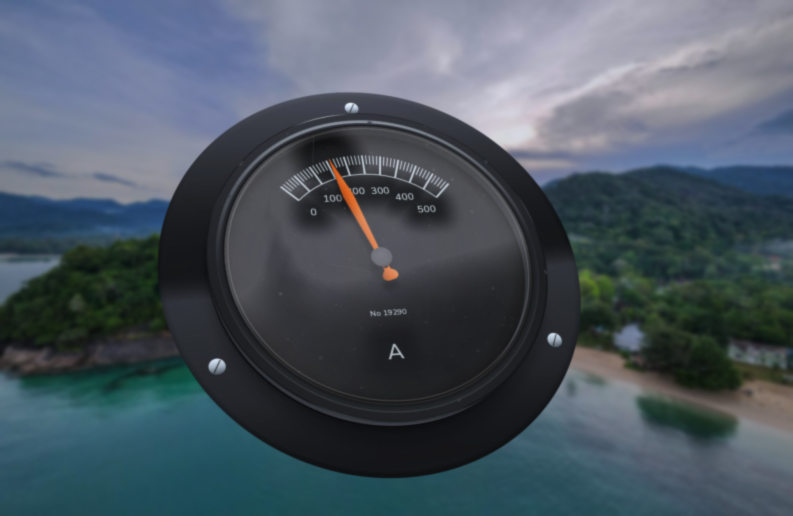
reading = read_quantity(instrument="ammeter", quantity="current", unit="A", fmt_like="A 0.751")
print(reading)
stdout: A 150
